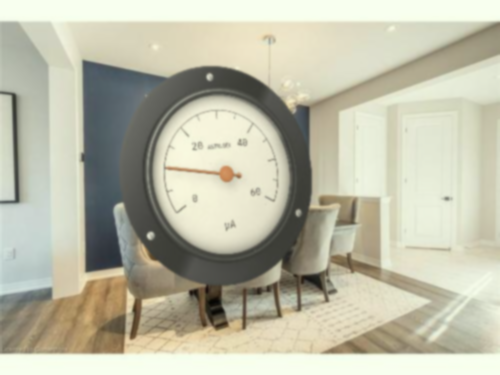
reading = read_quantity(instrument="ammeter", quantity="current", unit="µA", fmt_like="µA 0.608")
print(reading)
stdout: µA 10
